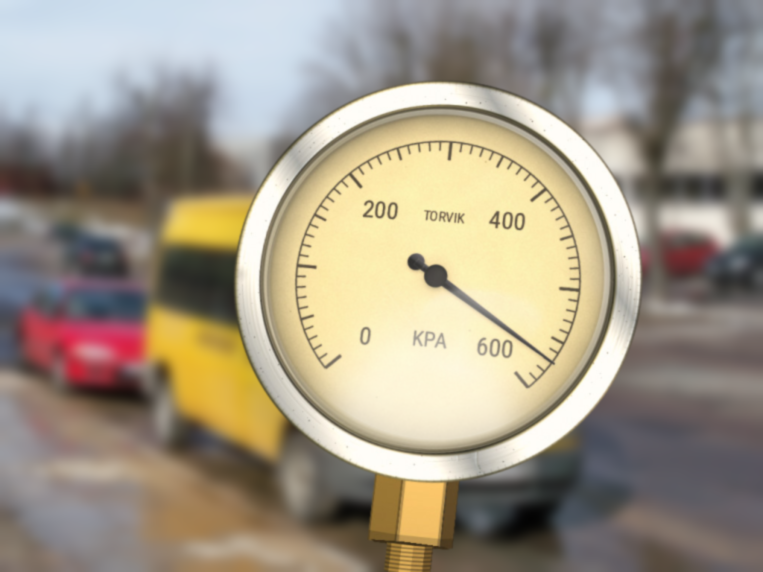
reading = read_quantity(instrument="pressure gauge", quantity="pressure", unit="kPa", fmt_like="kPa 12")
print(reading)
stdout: kPa 570
